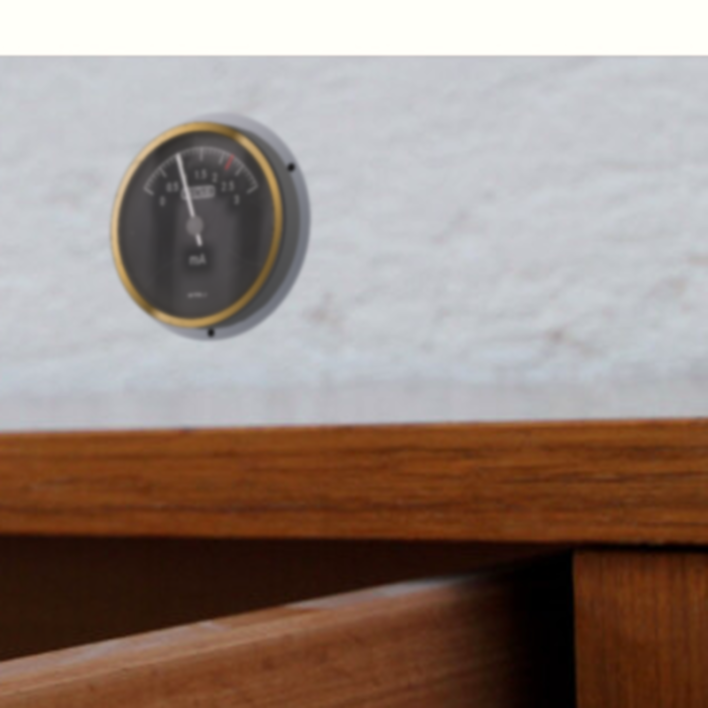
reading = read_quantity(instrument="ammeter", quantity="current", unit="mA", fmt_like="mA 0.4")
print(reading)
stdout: mA 1
